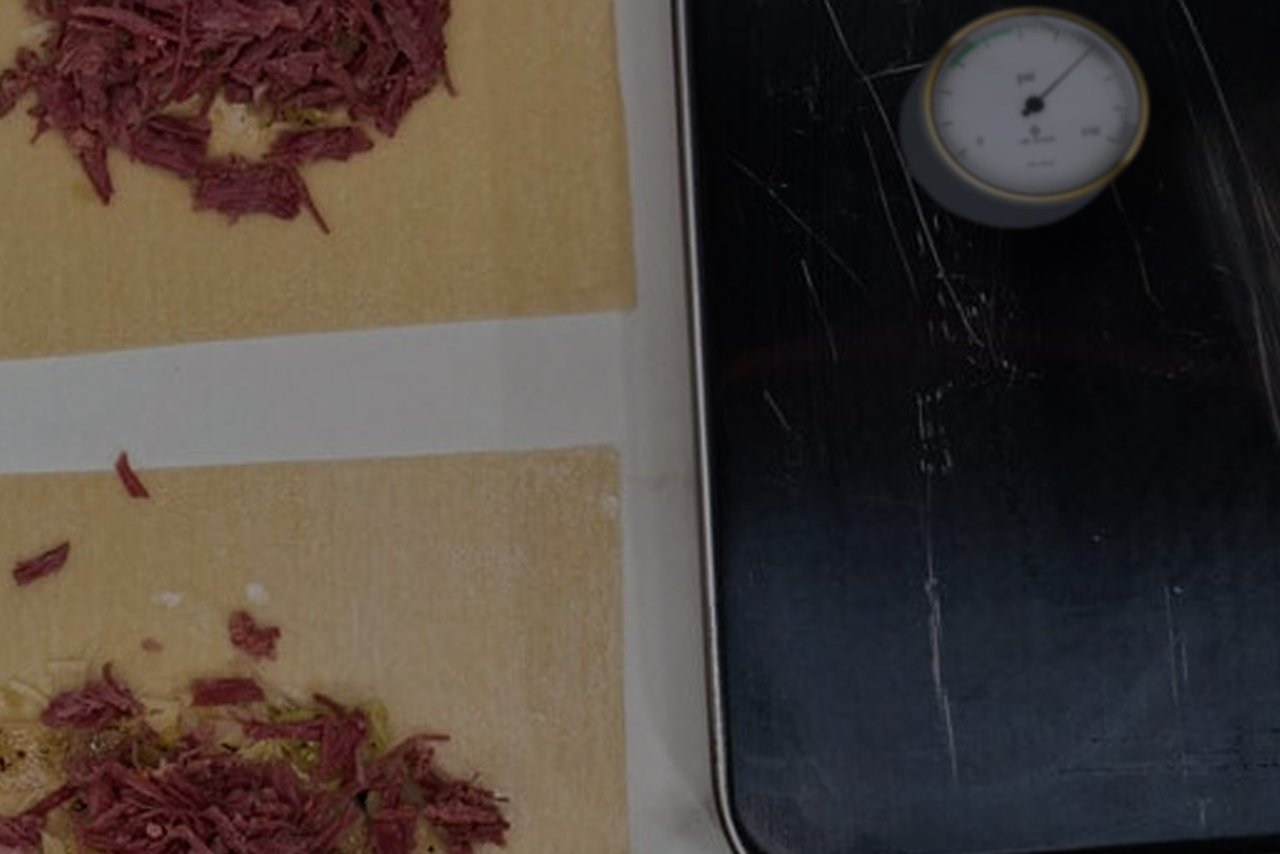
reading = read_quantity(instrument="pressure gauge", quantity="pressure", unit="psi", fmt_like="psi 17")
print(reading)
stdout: psi 70
